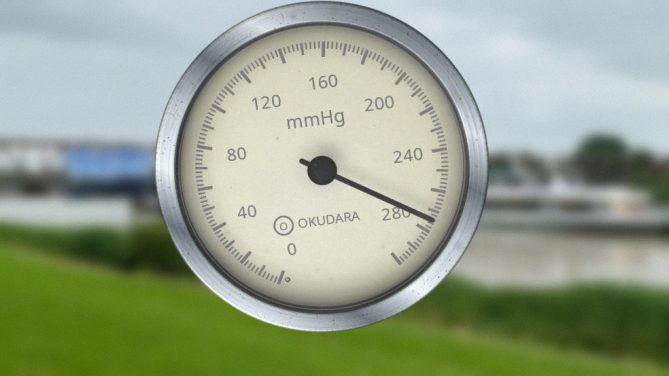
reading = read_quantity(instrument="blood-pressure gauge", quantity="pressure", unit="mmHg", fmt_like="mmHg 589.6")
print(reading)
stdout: mmHg 274
